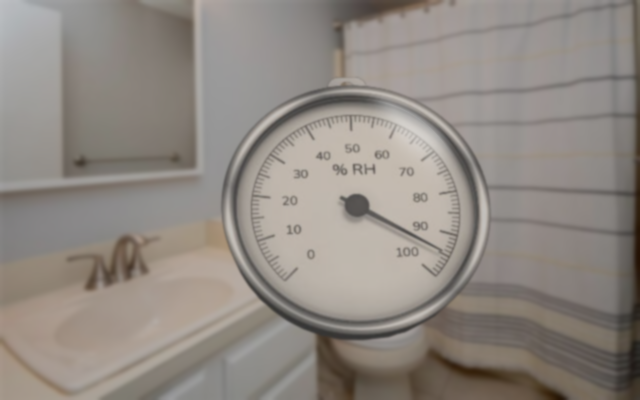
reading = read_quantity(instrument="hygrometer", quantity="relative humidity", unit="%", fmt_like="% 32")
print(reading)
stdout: % 95
